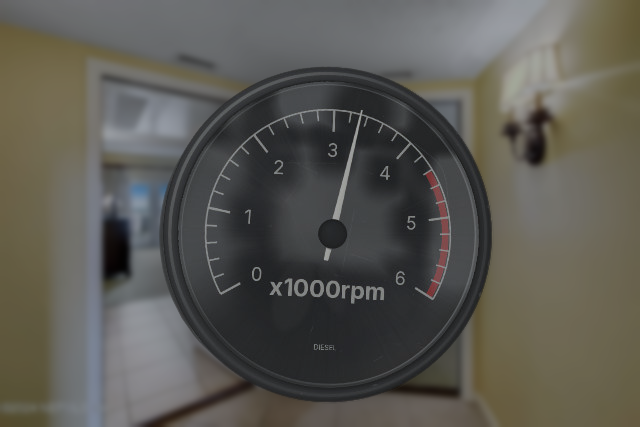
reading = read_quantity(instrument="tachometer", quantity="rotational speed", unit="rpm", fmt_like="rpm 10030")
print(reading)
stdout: rpm 3300
